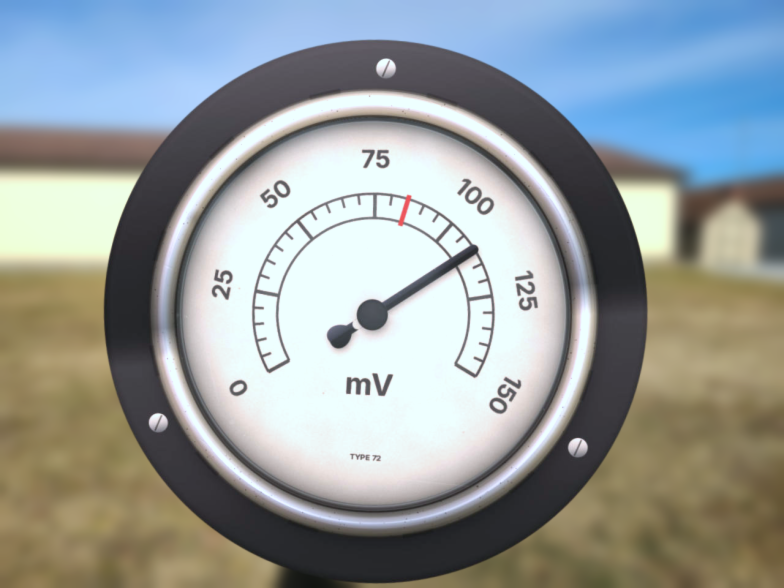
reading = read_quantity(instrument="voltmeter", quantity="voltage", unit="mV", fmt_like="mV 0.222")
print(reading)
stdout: mV 110
